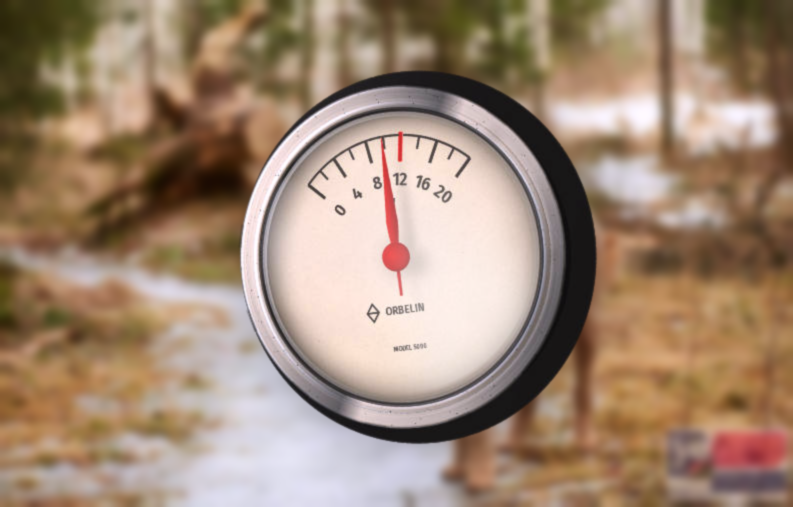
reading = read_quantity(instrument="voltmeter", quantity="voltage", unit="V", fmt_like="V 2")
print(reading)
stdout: V 10
